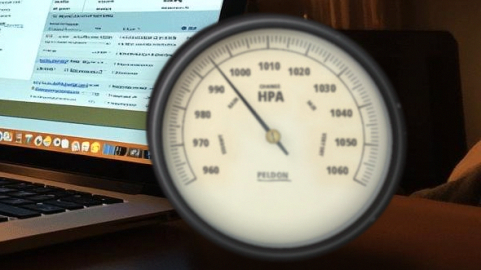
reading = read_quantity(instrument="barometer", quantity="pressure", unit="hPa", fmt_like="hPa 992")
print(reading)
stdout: hPa 995
